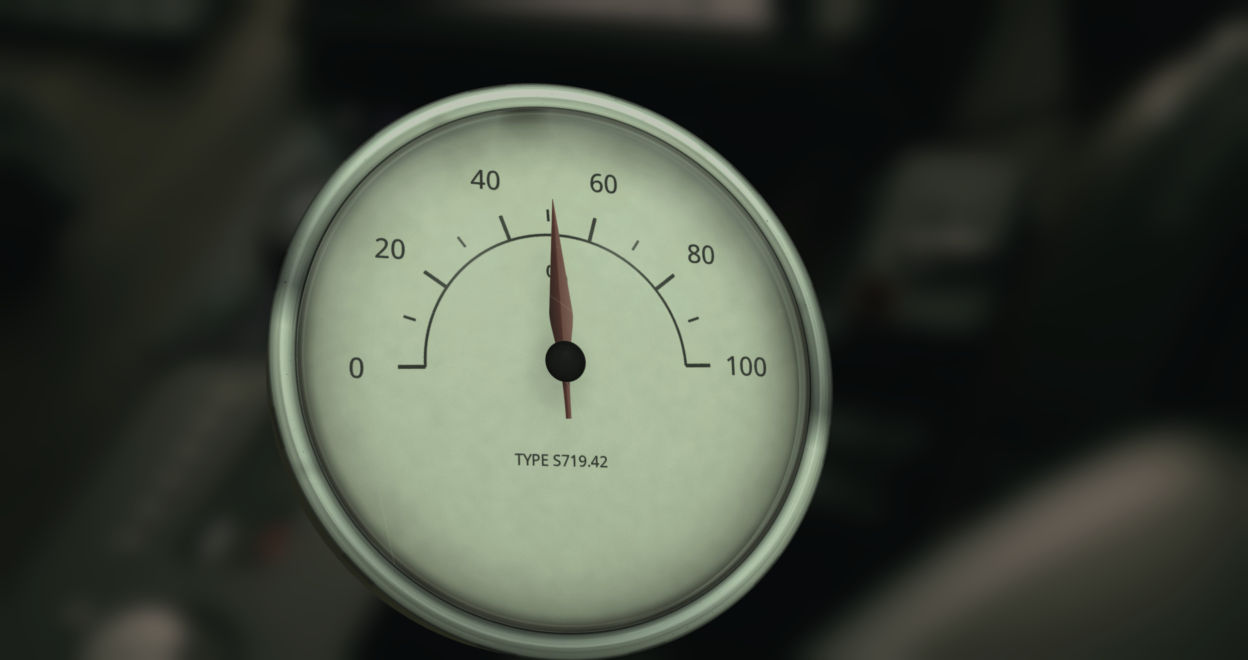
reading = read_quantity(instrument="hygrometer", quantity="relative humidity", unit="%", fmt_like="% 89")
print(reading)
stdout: % 50
